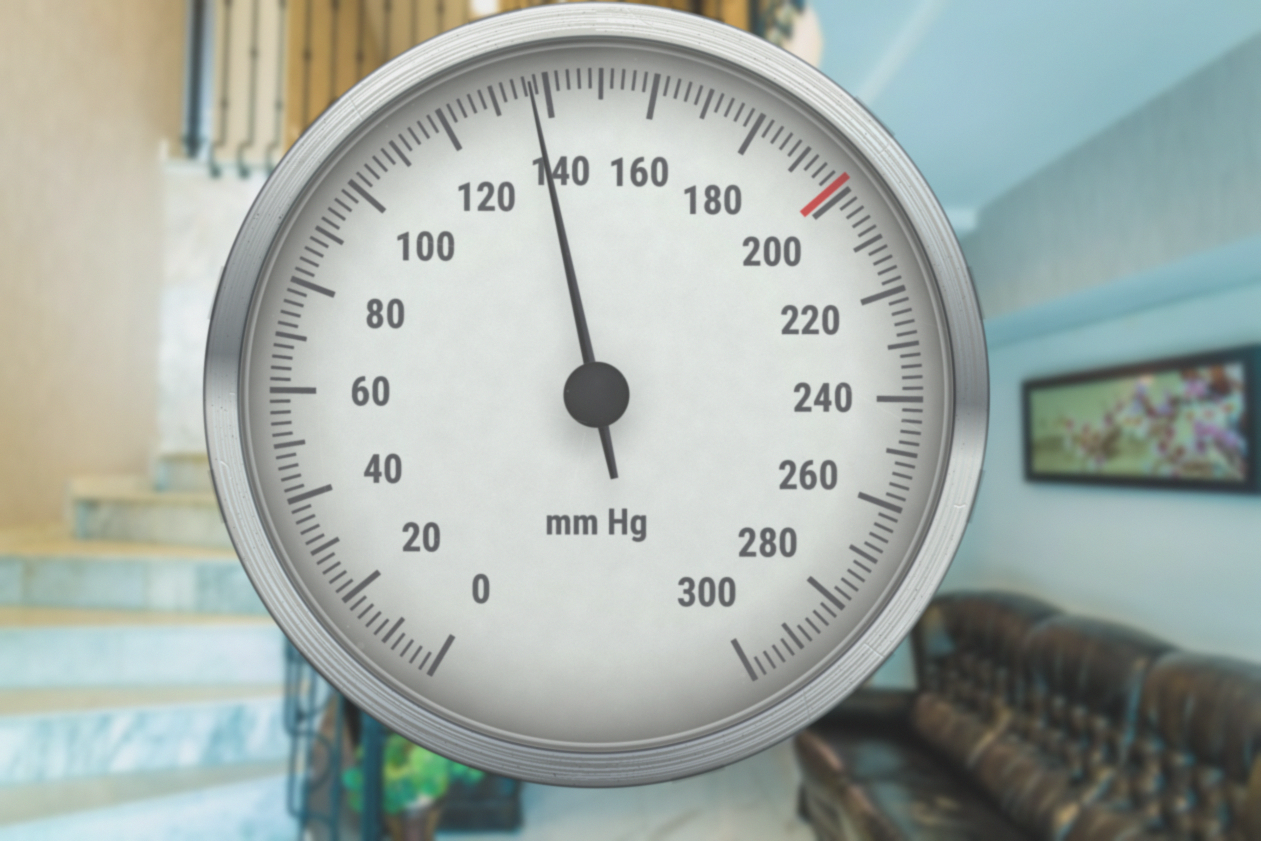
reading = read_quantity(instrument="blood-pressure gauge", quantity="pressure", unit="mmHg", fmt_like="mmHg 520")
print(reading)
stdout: mmHg 137
